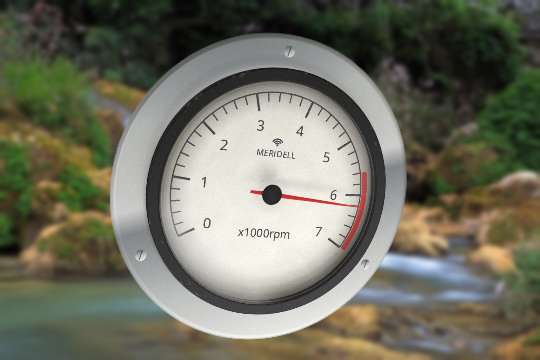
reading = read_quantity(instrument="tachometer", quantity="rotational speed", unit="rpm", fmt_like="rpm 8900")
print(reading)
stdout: rpm 6200
